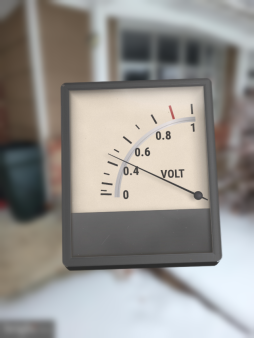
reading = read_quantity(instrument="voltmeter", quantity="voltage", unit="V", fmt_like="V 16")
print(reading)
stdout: V 0.45
